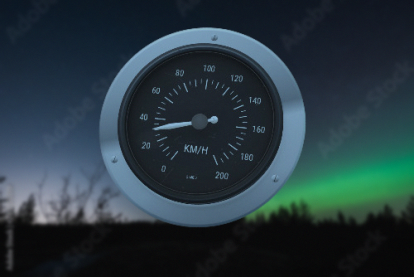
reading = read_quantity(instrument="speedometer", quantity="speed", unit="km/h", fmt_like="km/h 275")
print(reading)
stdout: km/h 30
